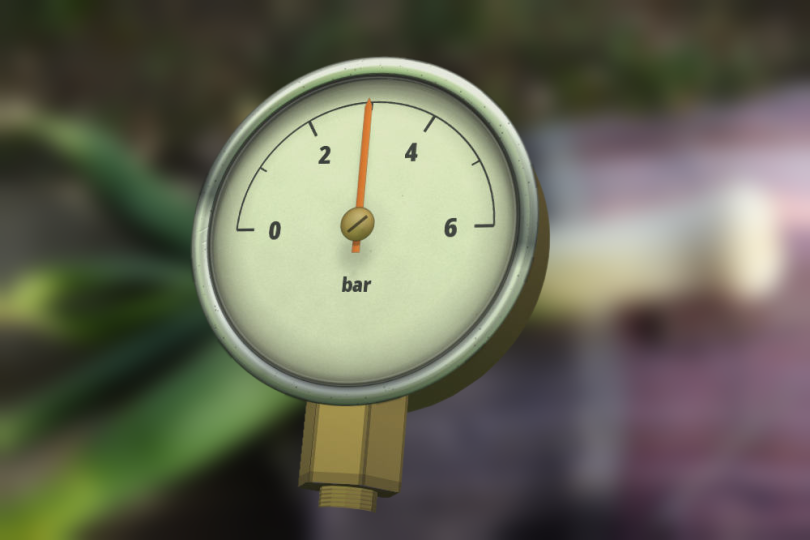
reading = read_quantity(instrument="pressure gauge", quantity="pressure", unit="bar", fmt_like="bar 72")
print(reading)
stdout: bar 3
